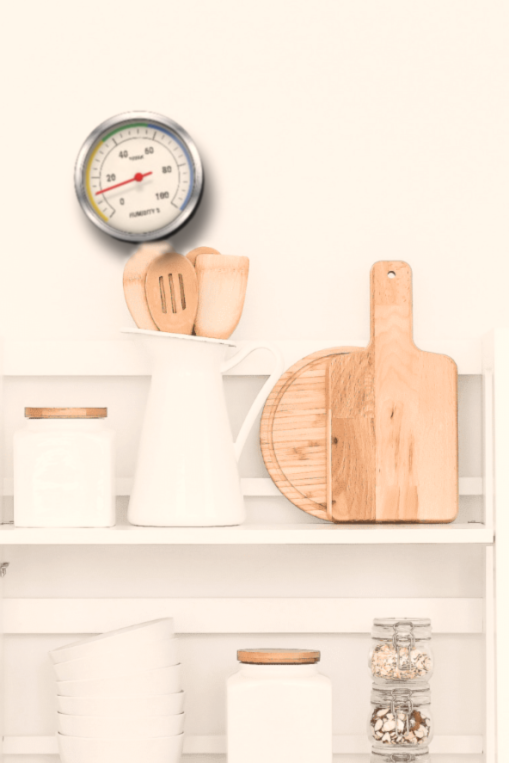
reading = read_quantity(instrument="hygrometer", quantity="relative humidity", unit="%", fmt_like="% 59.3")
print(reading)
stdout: % 12
